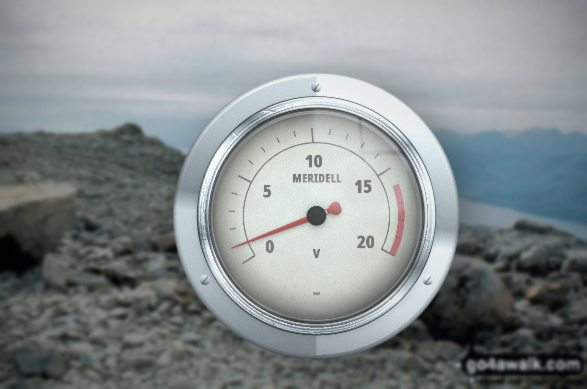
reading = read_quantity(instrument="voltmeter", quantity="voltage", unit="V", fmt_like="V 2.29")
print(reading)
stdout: V 1
